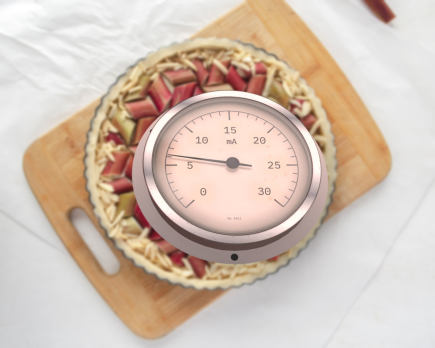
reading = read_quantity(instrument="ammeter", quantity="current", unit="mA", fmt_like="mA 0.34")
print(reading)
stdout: mA 6
